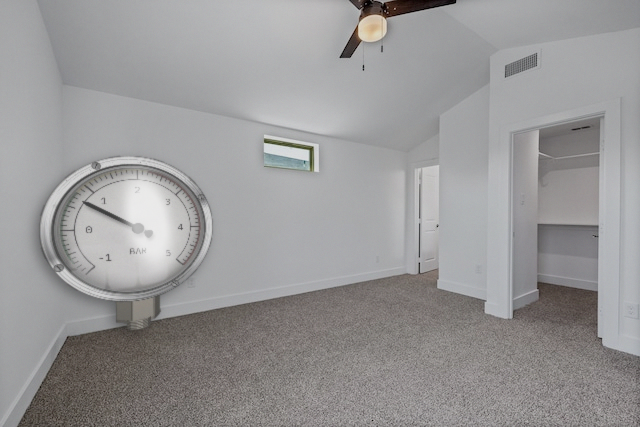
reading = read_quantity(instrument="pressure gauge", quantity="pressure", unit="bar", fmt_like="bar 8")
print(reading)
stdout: bar 0.7
